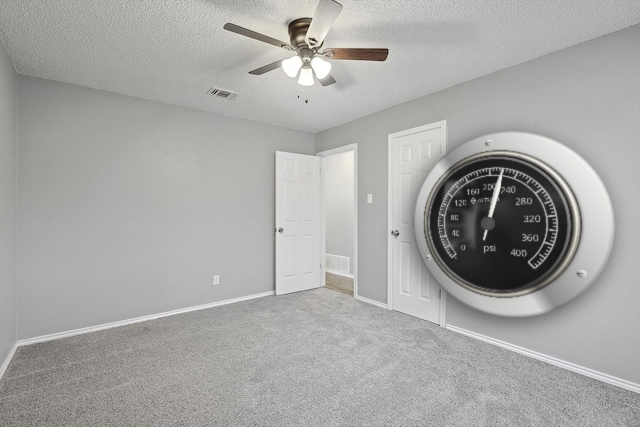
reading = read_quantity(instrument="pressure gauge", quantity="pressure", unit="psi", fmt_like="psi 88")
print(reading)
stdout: psi 220
